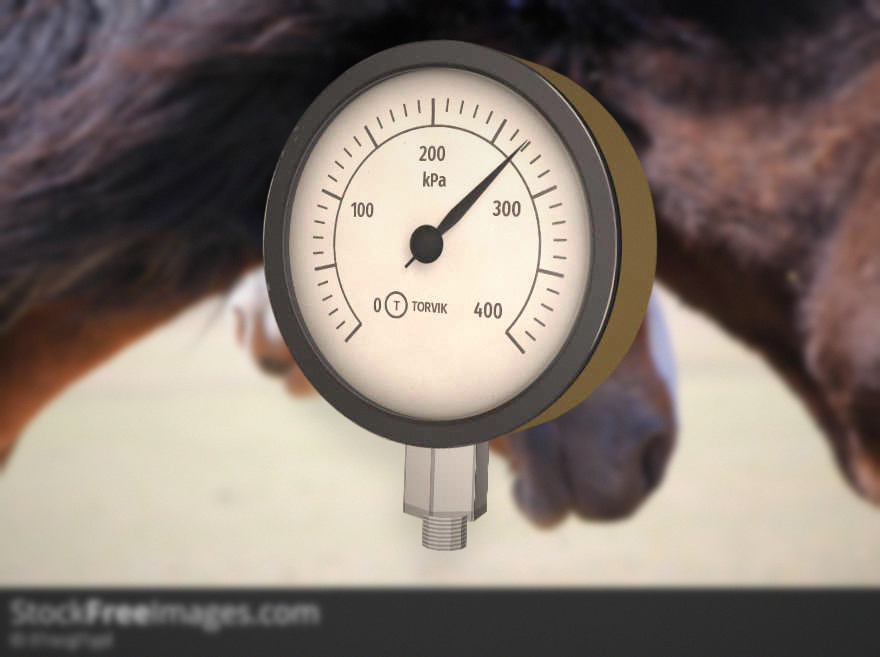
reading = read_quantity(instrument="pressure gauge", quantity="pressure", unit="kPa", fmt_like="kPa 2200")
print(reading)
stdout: kPa 270
